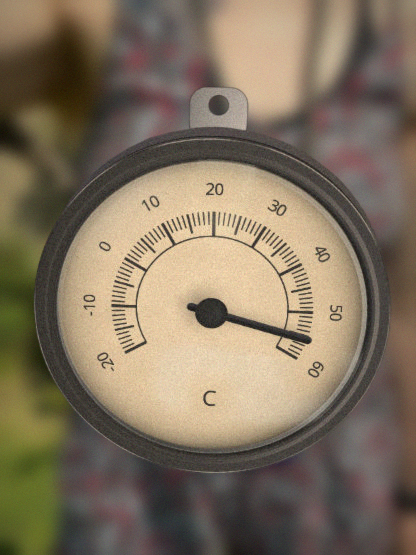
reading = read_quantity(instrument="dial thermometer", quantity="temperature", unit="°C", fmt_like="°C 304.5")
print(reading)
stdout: °C 55
